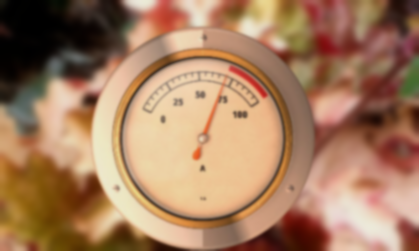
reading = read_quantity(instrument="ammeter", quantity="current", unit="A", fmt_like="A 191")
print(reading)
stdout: A 70
